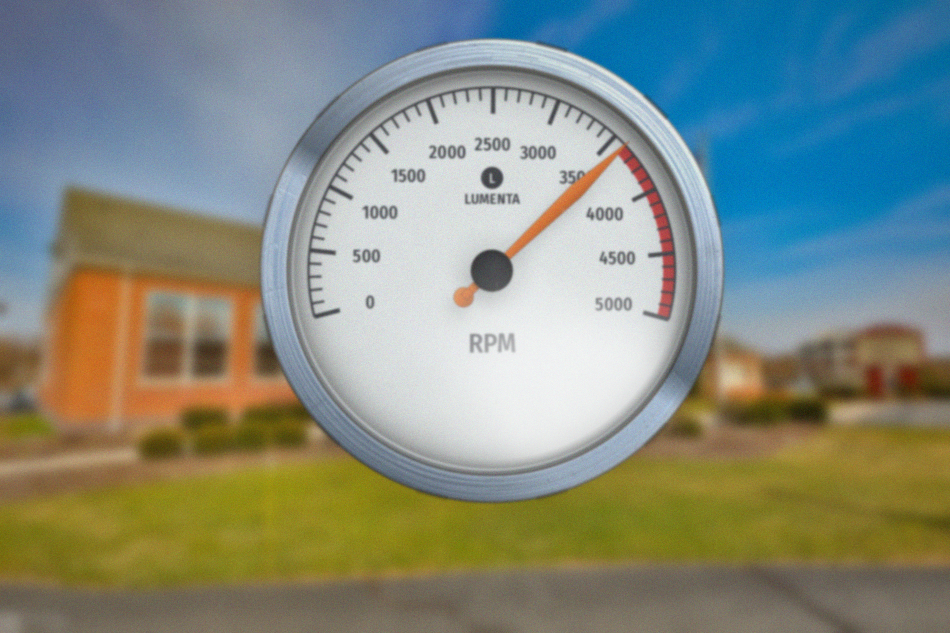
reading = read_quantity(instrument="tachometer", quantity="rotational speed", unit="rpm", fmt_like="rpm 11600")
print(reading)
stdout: rpm 3600
